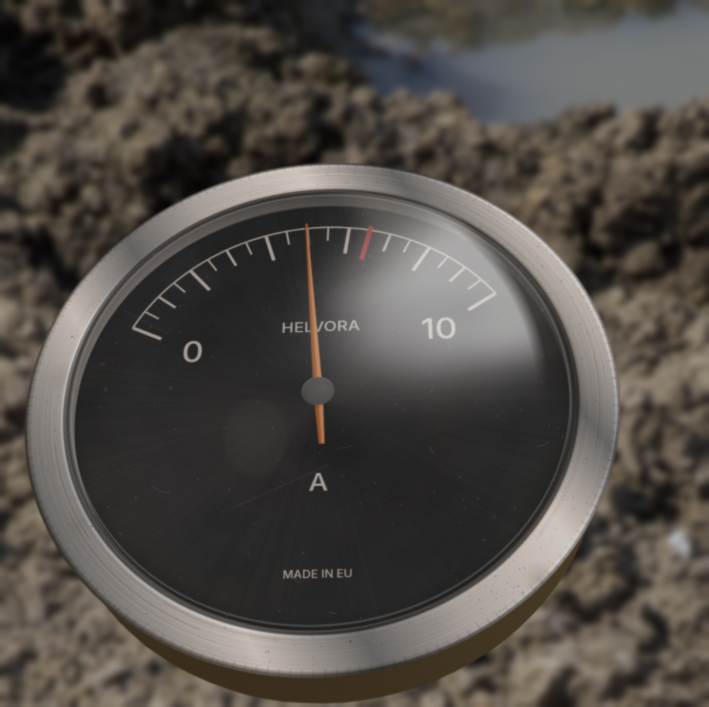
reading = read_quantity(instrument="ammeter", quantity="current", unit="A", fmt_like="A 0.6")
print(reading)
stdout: A 5
